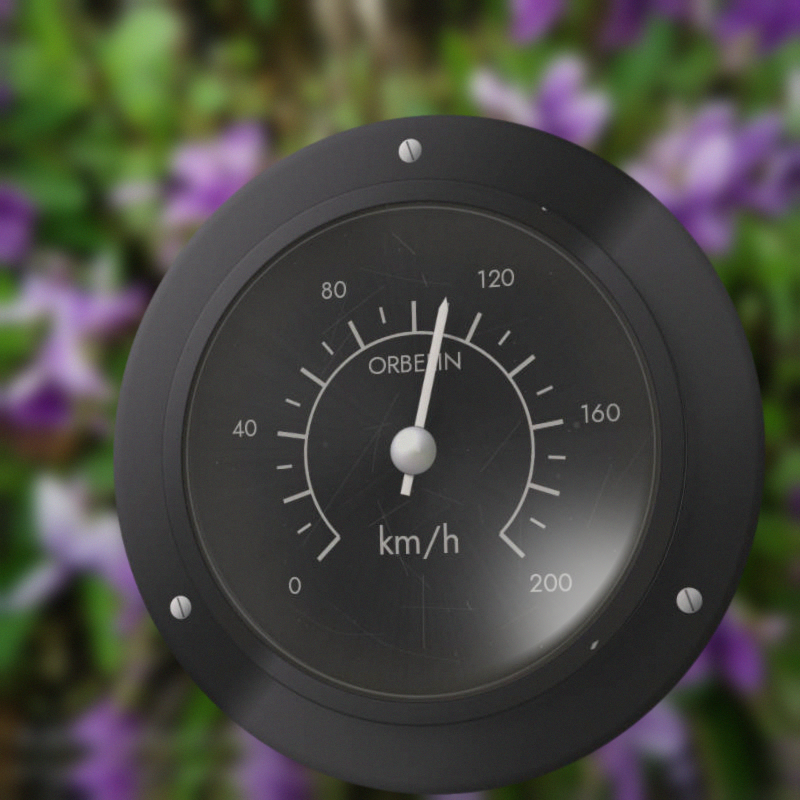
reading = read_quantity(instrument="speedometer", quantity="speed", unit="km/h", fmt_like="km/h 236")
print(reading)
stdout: km/h 110
